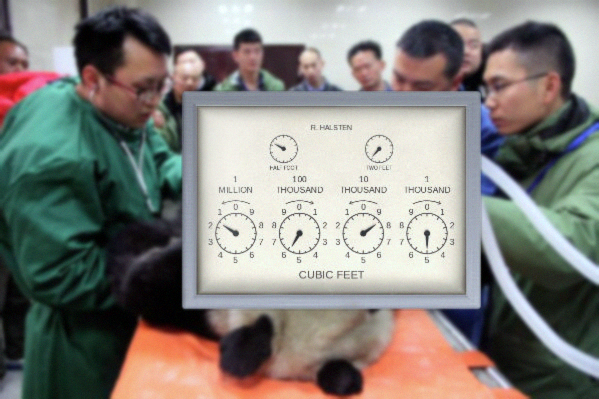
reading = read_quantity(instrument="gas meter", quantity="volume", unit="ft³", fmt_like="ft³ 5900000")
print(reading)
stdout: ft³ 158500
